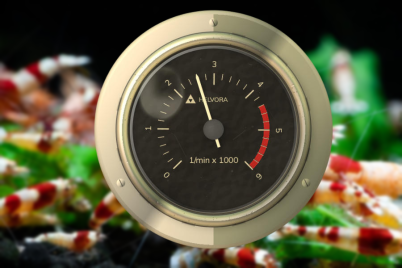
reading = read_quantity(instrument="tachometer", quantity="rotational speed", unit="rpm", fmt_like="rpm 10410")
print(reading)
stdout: rpm 2600
